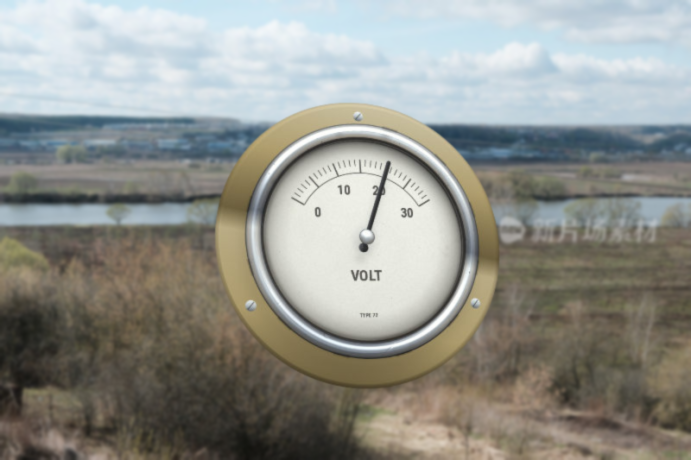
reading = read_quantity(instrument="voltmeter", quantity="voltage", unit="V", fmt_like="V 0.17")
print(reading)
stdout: V 20
